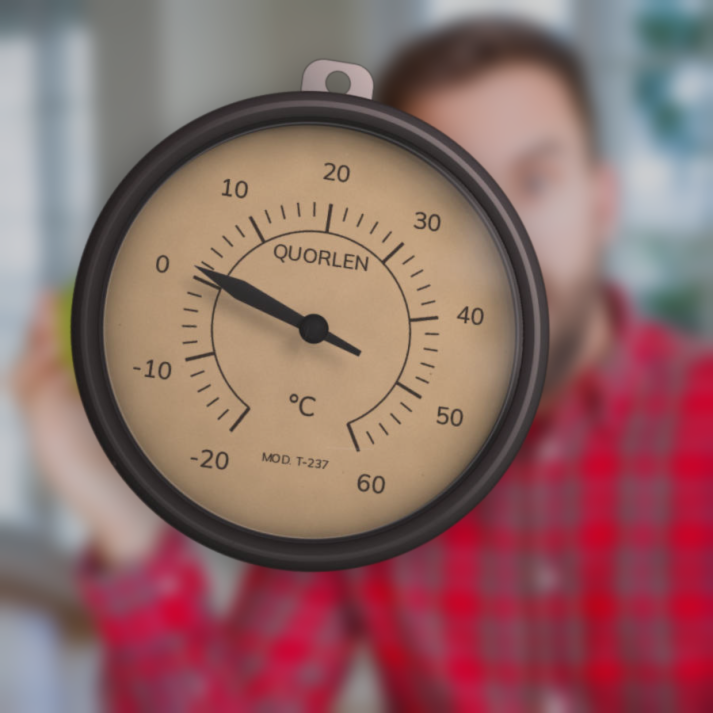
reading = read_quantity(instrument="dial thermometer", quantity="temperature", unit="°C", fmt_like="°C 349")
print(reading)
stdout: °C 1
